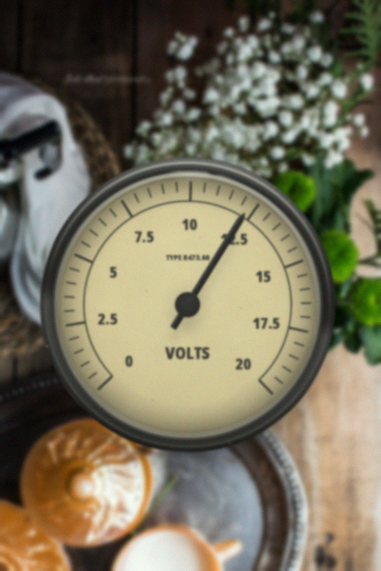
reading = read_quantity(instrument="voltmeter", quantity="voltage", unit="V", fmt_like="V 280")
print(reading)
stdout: V 12.25
